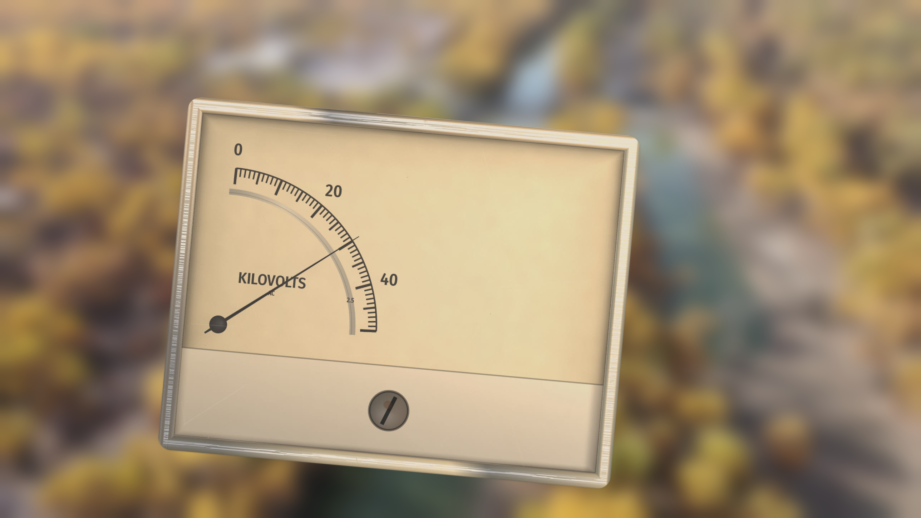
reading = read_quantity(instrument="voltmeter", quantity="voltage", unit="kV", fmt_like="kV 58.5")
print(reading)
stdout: kV 30
